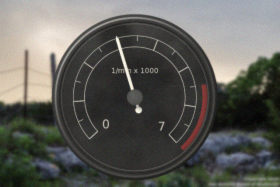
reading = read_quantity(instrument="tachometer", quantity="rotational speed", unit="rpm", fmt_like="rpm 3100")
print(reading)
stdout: rpm 3000
